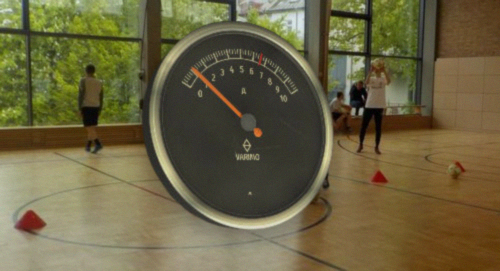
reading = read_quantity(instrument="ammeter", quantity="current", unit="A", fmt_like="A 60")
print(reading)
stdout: A 1
